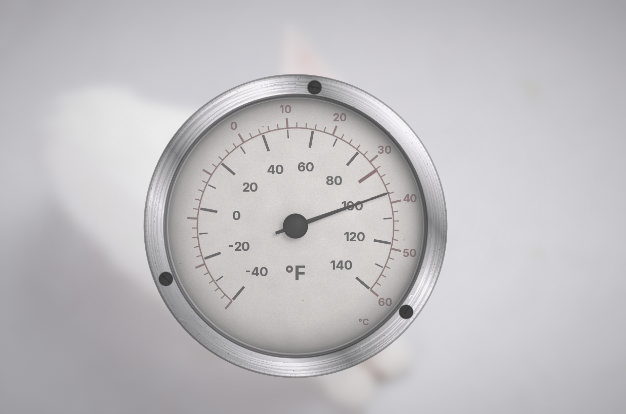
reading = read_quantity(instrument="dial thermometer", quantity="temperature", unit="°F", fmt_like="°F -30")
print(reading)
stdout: °F 100
